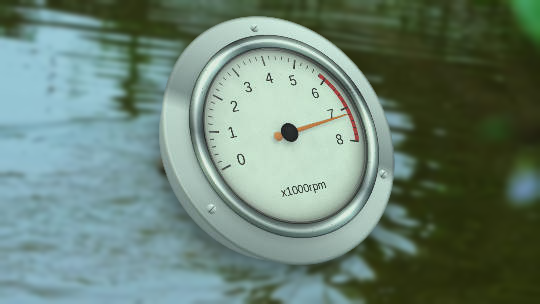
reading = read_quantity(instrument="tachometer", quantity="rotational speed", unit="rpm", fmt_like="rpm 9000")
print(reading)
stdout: rpm 7200
